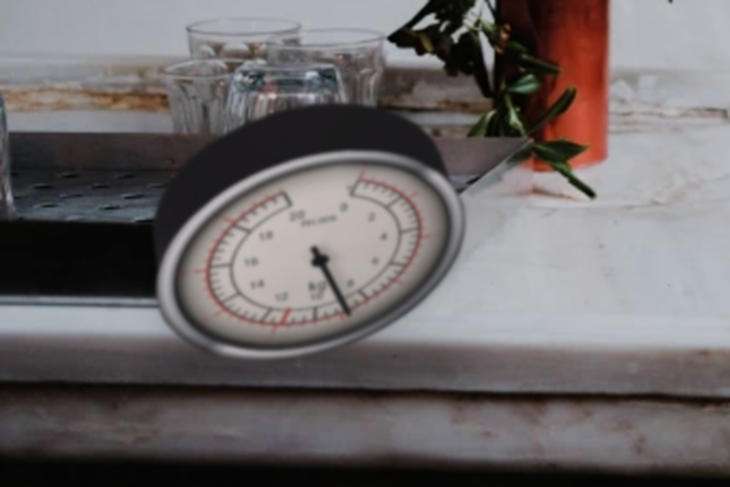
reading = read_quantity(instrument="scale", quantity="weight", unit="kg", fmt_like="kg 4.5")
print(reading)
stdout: kg 8.8
